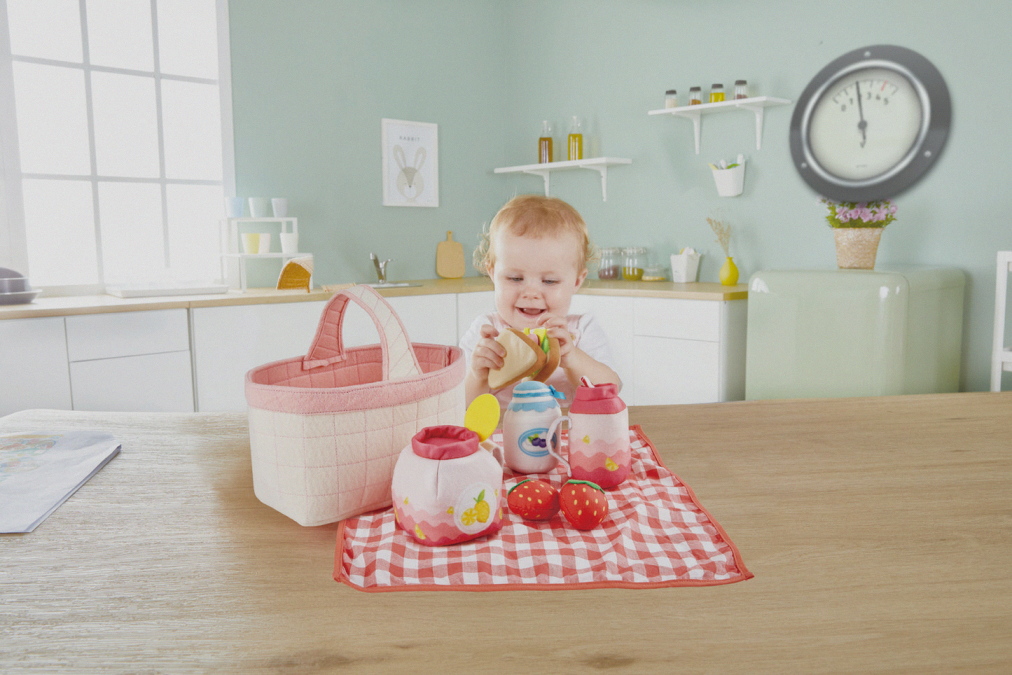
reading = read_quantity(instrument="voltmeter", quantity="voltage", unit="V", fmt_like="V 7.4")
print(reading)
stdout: V 2
